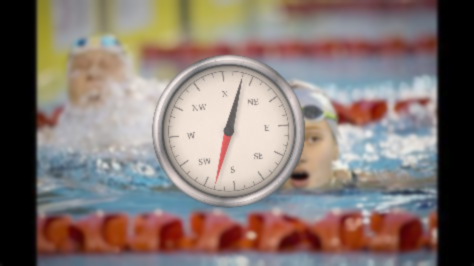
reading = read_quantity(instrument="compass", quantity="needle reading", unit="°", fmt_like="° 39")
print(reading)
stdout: ° 200
